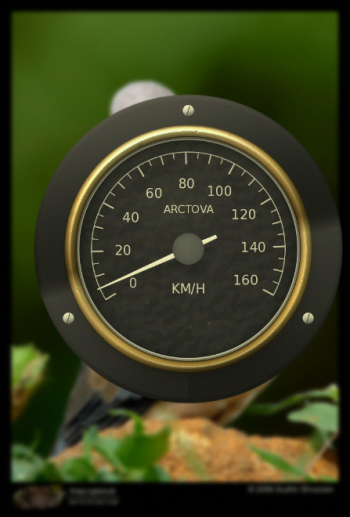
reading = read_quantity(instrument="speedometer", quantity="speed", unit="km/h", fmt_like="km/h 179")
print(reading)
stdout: km/h 5
